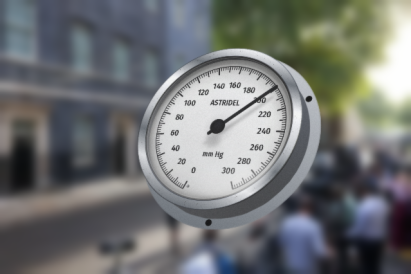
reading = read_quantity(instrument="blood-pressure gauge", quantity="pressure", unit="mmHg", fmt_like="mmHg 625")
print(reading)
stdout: mmHg 200
